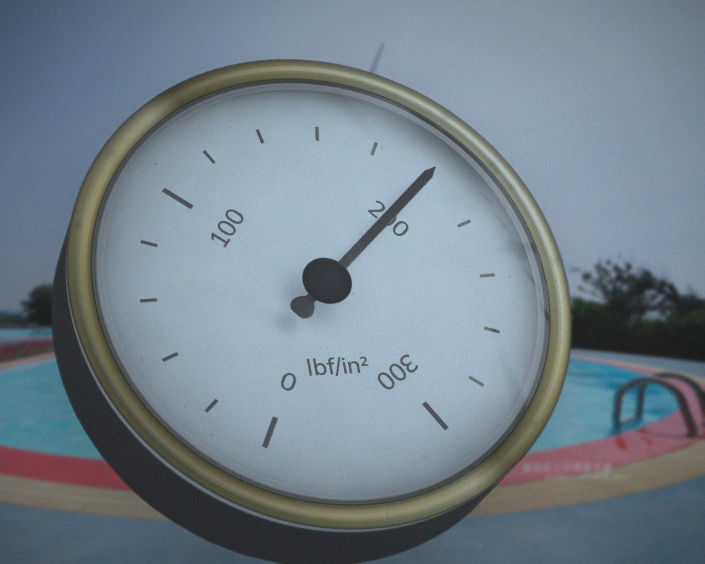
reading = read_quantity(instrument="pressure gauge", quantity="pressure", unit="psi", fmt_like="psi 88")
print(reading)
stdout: psi 200
